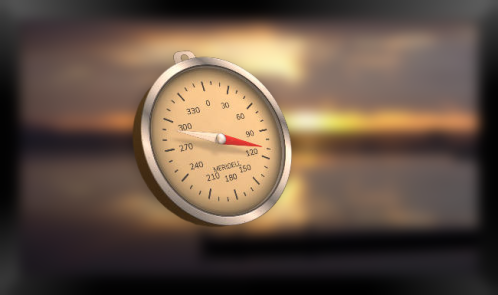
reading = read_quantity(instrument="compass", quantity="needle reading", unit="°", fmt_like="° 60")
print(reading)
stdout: ° 110
